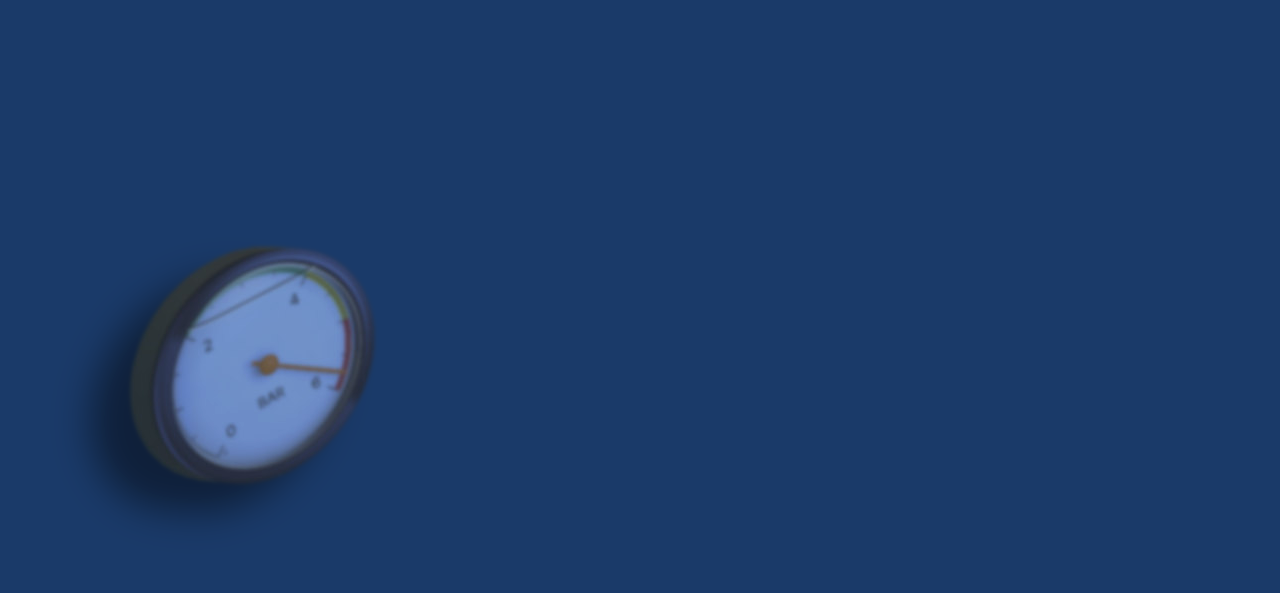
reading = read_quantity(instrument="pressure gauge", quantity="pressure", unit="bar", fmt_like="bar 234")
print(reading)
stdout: bar 5.75
